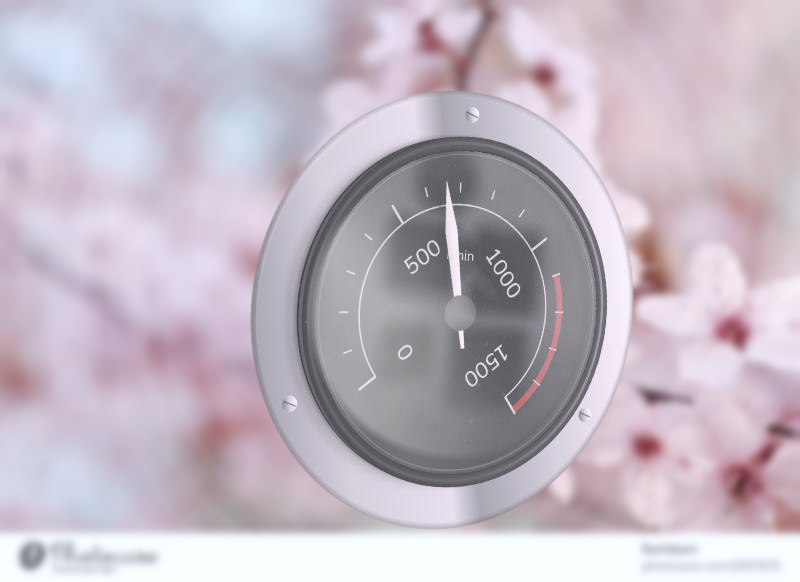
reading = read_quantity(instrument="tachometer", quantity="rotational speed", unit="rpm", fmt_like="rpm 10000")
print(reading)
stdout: rpm 650
